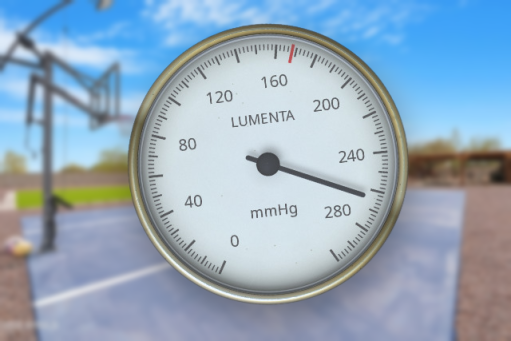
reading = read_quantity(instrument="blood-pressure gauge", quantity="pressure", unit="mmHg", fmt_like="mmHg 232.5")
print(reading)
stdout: mmHg 264
